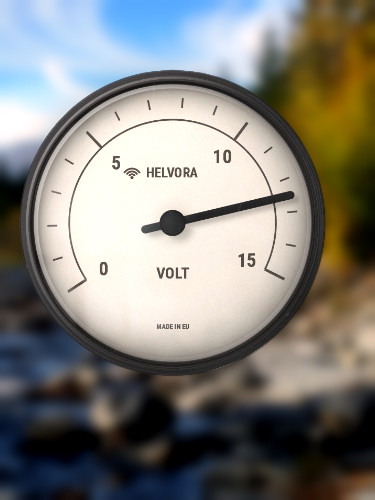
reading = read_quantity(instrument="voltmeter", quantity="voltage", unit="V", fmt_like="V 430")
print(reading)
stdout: V 12.5
